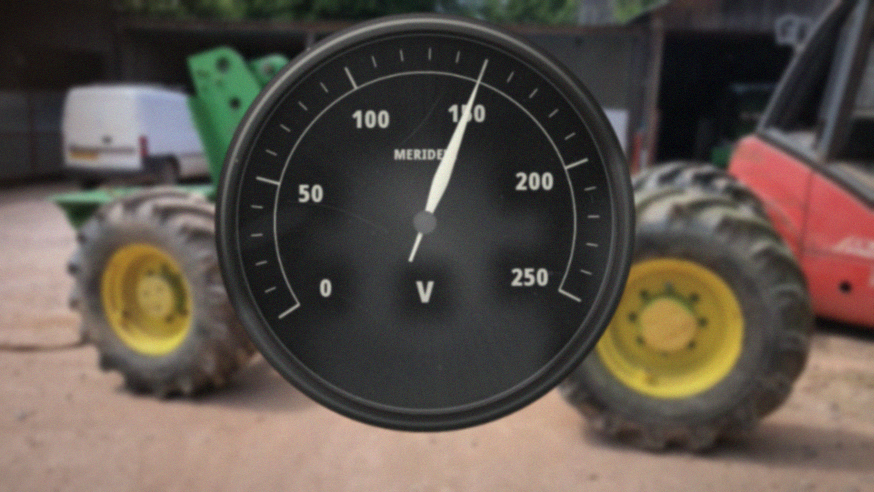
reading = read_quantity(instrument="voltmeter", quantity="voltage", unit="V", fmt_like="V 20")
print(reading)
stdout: V 150
